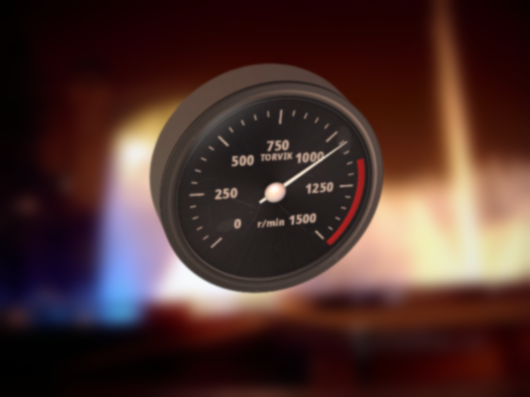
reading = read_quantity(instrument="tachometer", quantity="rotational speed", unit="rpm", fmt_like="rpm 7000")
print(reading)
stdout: rpm 1050
